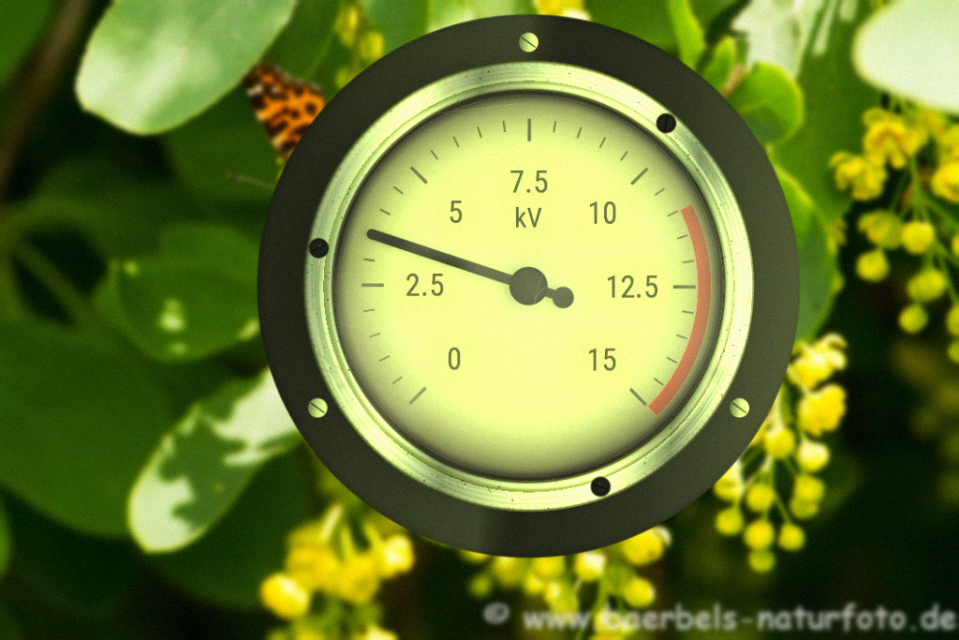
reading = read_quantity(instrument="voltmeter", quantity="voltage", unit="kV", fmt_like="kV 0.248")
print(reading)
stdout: kV 3.5
